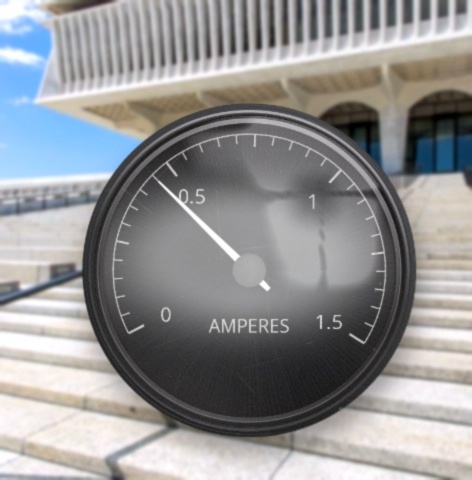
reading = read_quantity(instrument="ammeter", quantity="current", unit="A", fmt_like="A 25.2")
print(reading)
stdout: A 0.45
